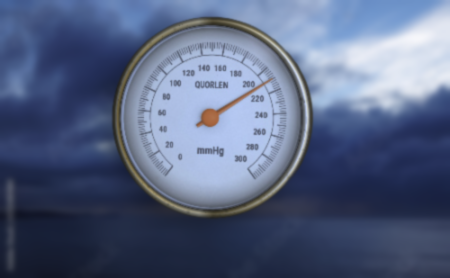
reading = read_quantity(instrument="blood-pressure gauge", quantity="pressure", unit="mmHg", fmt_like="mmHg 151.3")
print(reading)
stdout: mmHg 210
